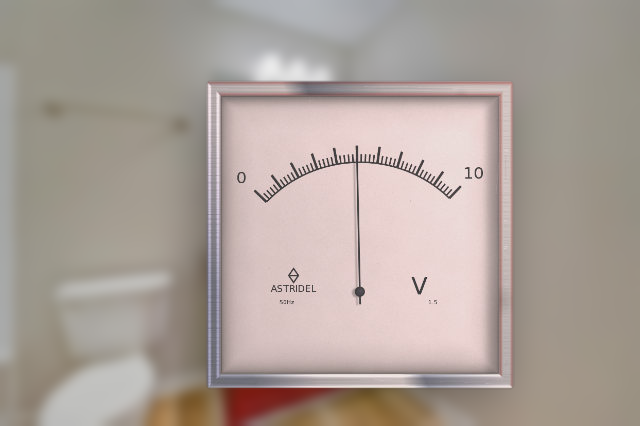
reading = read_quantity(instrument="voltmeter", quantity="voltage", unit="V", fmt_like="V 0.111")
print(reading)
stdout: V 5
